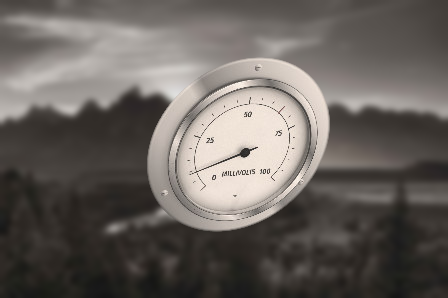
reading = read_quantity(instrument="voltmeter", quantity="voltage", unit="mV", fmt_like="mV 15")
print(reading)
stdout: mV 10
